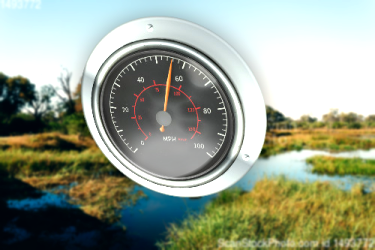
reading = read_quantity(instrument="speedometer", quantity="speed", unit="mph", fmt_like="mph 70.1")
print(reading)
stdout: mph 56
